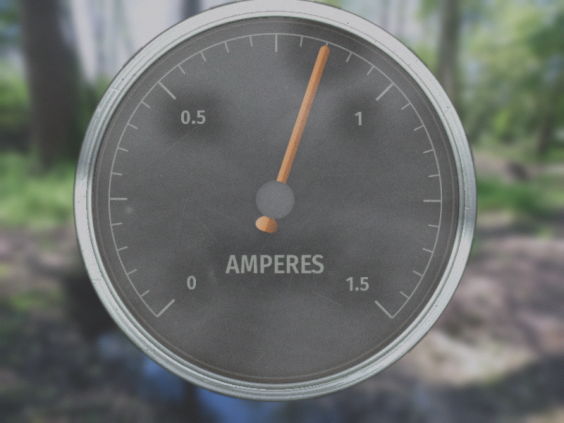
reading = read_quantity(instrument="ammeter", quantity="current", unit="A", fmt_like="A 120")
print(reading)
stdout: A 0.85
